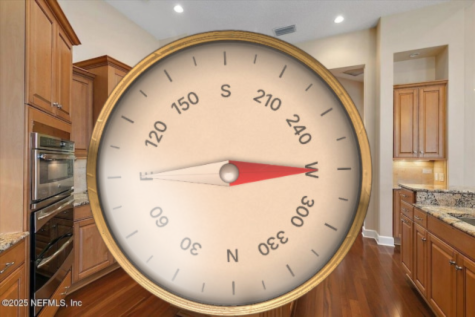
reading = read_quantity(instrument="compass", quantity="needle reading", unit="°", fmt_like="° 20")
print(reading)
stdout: ° 270
